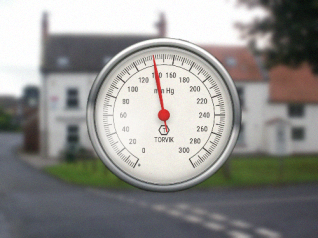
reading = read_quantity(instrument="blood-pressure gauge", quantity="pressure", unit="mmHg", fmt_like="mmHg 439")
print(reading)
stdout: mmHg 140
